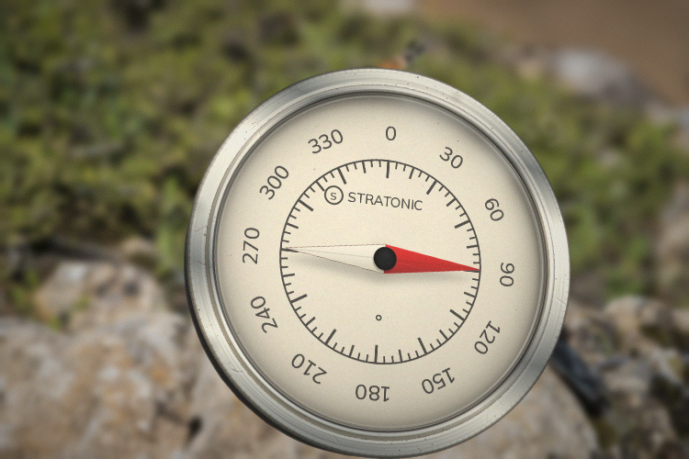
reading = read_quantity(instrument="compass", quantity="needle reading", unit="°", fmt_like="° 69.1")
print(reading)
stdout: ° 90
